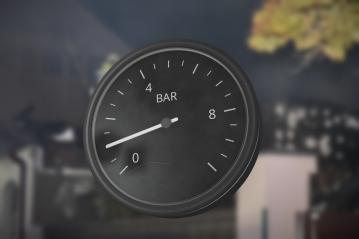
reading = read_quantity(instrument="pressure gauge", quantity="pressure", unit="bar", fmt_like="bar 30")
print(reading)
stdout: bar 1
